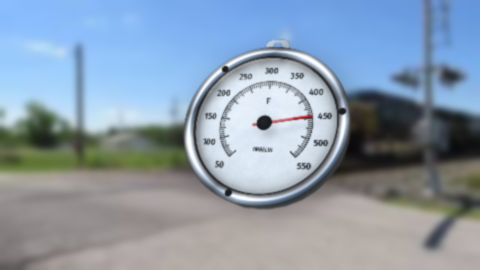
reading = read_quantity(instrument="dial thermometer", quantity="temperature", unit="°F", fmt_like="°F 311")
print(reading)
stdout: °F 450
